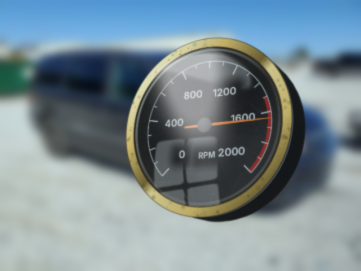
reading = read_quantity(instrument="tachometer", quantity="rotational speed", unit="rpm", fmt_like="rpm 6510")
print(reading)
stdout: rpm 1650
